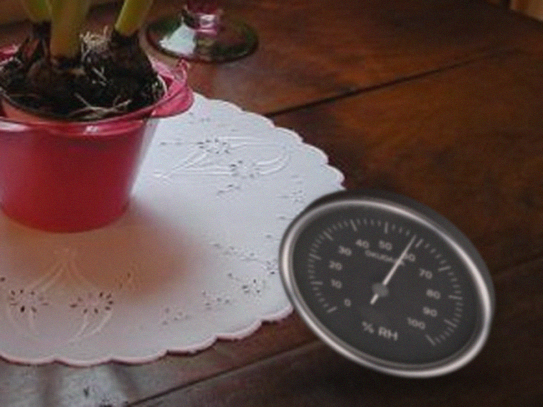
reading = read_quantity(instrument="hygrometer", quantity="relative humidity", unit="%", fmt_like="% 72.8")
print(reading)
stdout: % 58
